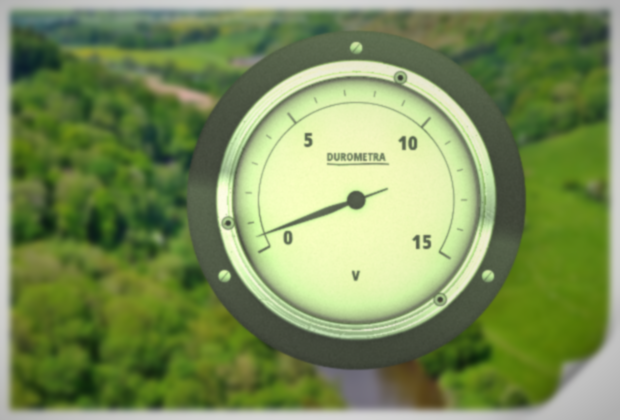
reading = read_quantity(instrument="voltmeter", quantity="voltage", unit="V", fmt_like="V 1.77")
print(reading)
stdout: V 0.5
